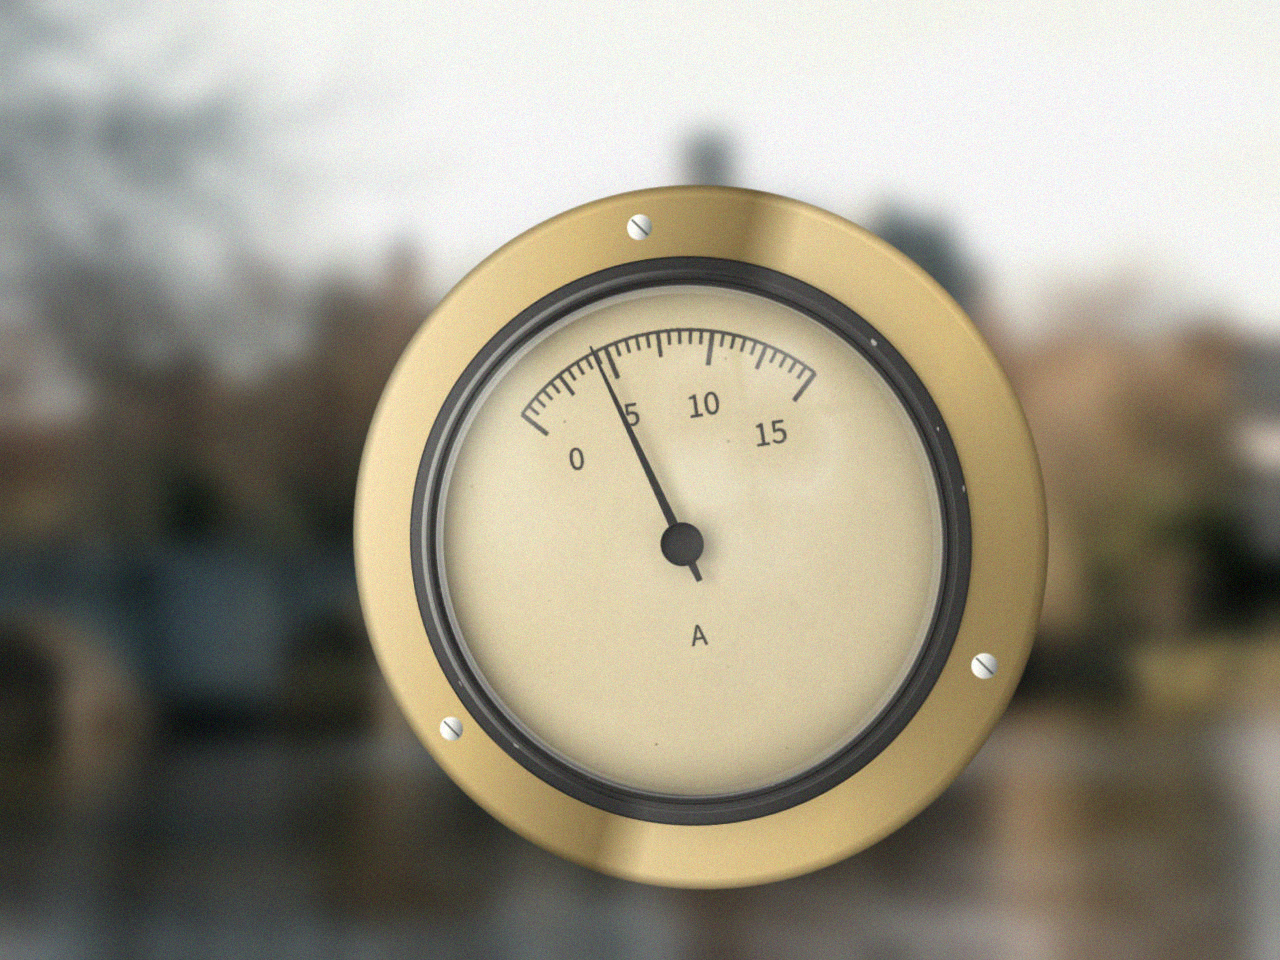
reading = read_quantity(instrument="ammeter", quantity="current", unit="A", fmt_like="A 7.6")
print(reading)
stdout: A 4.5
